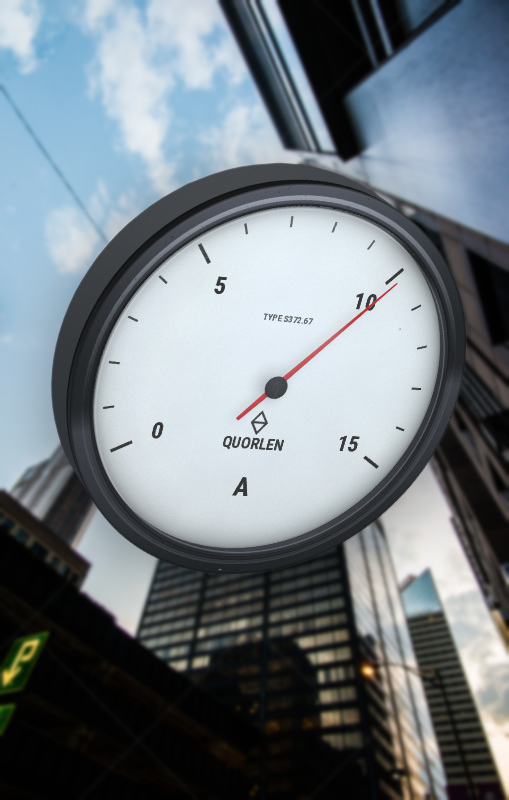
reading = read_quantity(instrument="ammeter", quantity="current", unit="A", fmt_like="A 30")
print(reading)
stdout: A 10
